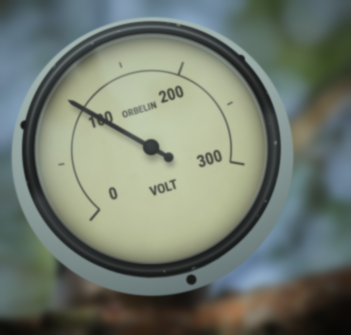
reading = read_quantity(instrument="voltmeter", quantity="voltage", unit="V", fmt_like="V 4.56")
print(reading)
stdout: V 100
